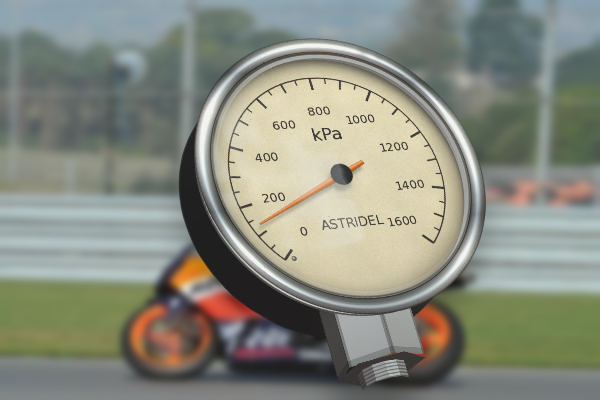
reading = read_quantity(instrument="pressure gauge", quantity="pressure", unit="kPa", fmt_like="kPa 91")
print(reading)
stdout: kPa 125
